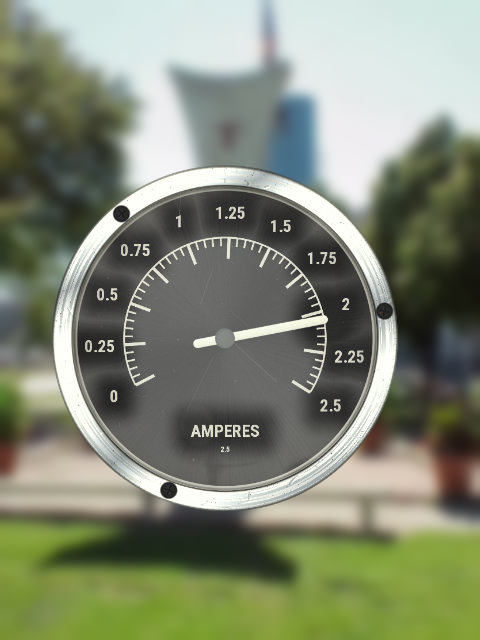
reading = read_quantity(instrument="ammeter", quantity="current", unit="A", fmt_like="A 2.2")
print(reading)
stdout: A 2.05
